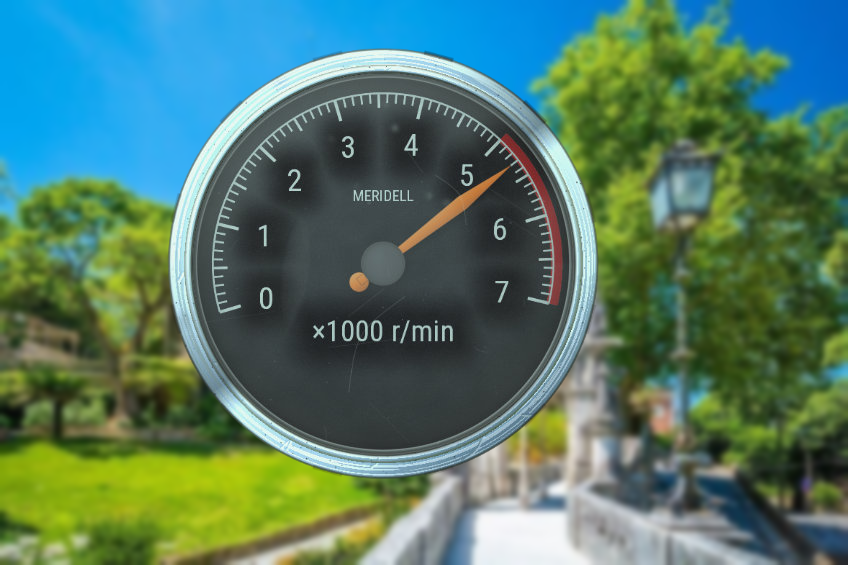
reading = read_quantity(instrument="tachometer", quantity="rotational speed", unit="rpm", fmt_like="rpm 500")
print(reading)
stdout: rpm 5300
